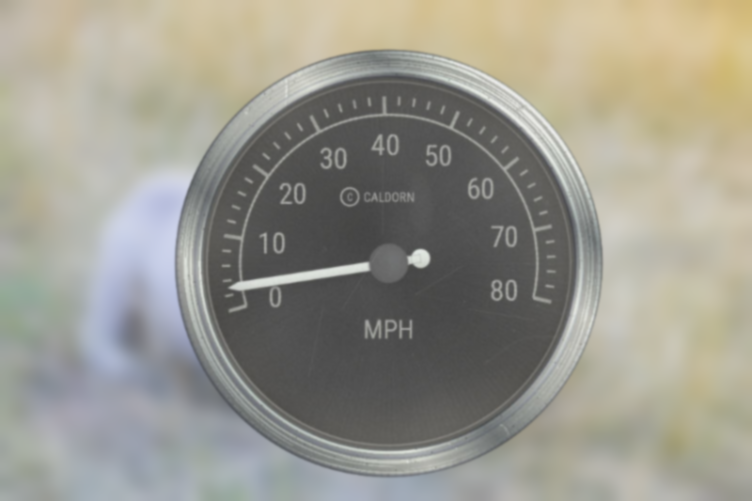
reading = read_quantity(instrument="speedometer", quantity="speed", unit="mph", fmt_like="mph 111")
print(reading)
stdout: mph 3
